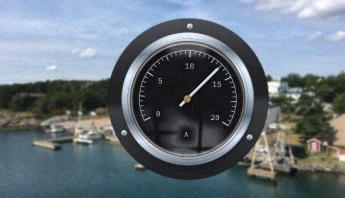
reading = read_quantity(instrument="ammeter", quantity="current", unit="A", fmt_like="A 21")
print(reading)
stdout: A 13.5
